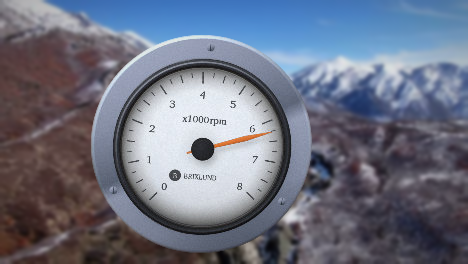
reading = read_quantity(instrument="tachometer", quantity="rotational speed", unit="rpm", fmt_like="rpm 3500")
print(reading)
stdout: rpm 6250
